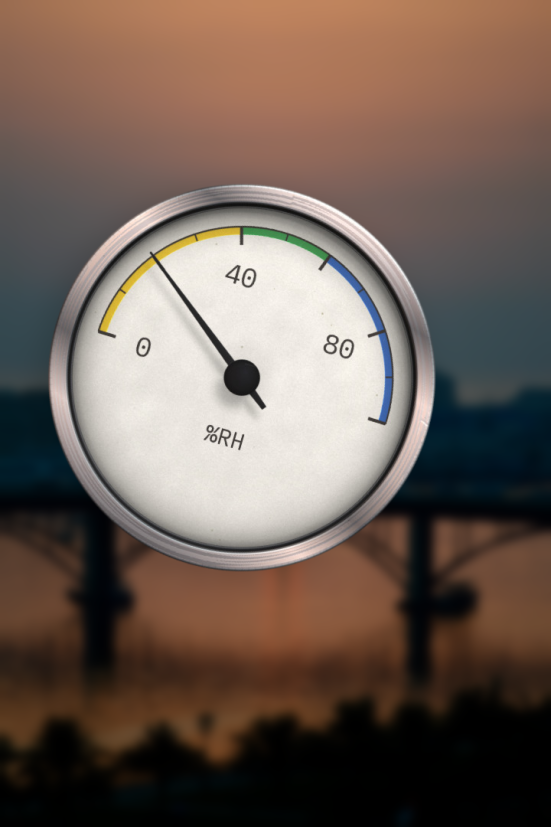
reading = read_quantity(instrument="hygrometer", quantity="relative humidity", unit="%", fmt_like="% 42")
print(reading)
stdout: % 20
